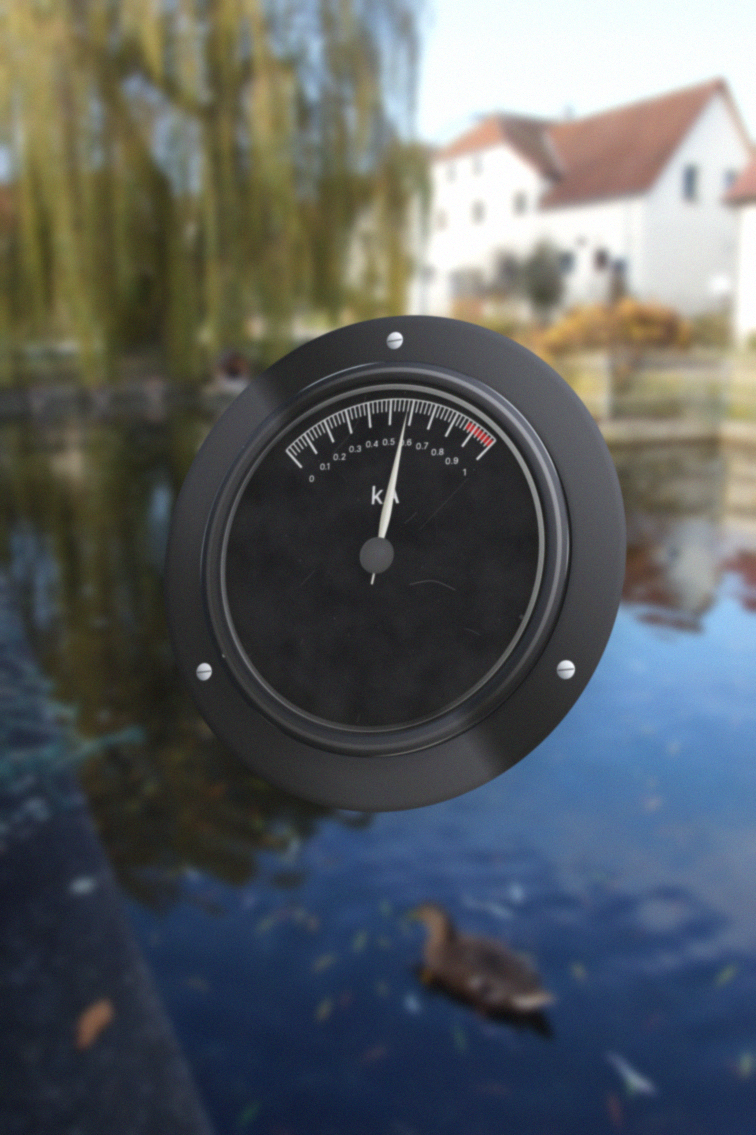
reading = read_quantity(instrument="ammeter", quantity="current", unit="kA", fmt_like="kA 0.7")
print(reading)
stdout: kA 0.6
